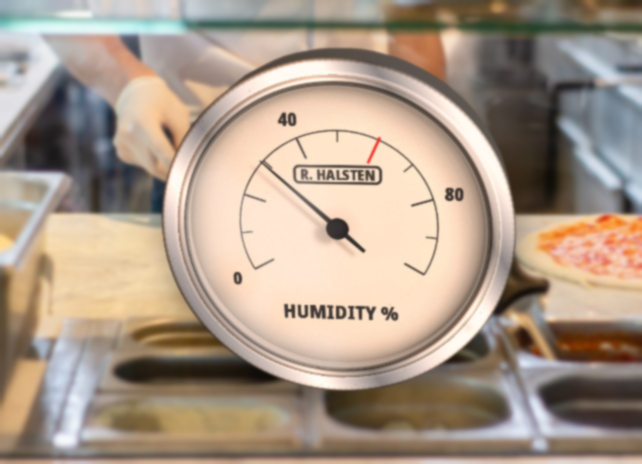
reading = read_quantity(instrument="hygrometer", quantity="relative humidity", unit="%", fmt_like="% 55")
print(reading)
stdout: % 30
